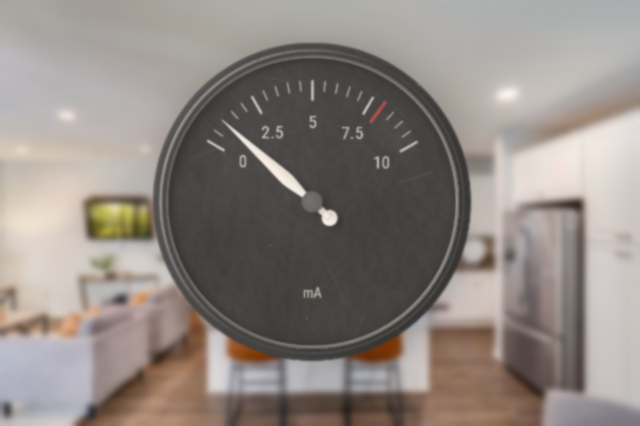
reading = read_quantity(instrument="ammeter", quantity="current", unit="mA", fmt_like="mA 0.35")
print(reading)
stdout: mA 1
